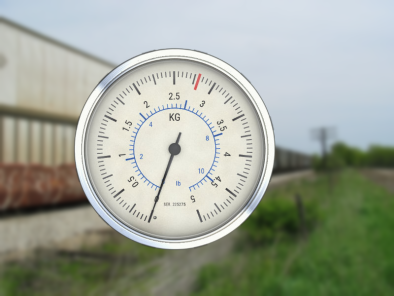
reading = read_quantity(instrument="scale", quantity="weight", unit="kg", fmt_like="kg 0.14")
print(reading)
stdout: kg 0
